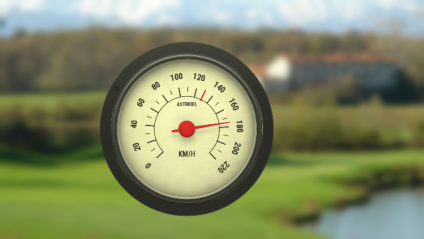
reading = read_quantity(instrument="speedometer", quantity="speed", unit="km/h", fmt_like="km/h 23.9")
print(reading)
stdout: km/h 175
